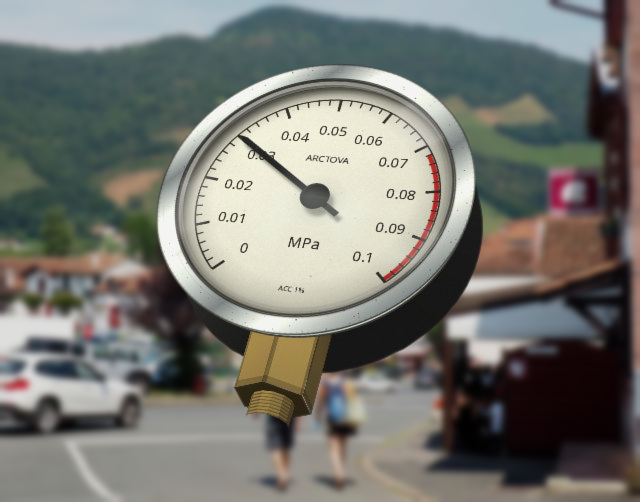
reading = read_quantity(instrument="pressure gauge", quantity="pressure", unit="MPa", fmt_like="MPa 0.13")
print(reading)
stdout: MPa 0.03
